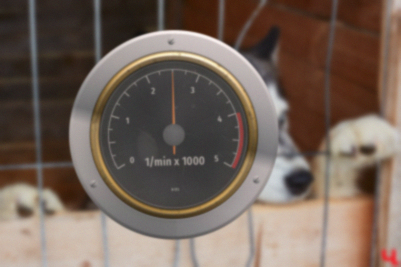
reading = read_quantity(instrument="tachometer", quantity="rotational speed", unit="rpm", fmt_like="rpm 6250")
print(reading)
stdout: rpm 2500
